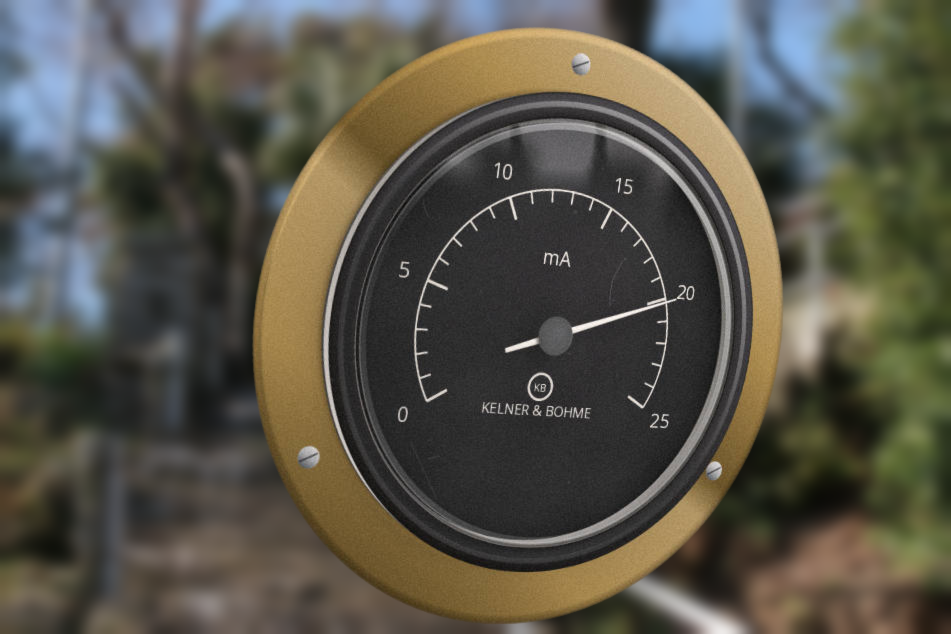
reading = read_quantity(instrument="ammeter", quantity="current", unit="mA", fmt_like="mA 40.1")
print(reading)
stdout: mA 20
